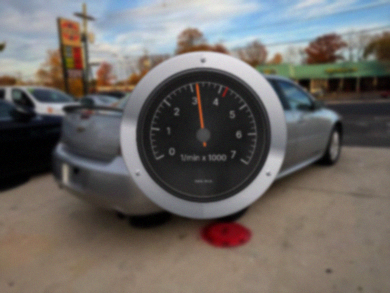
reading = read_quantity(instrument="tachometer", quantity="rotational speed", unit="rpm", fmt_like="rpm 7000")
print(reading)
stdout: rpm 3200
